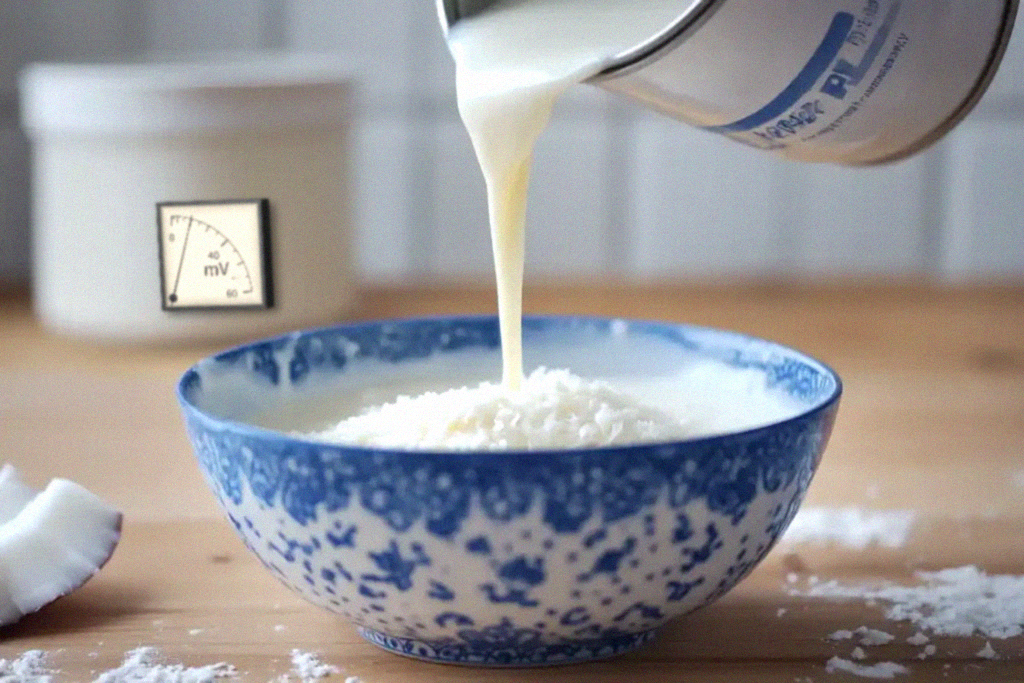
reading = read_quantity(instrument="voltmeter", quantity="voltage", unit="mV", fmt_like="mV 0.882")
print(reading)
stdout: mV 20
